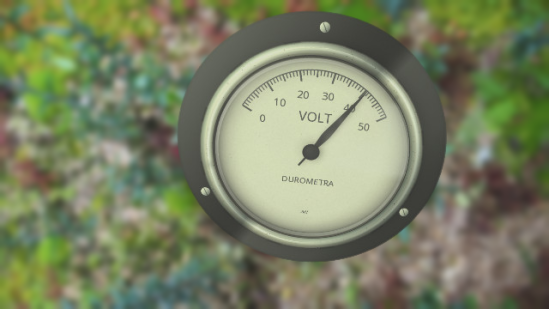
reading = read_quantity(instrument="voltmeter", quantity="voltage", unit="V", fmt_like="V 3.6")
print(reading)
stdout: V 40
